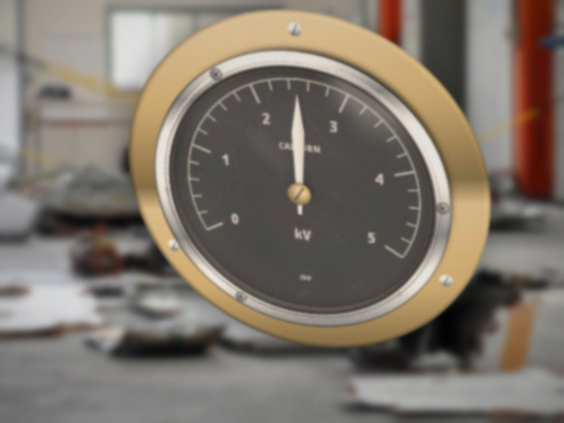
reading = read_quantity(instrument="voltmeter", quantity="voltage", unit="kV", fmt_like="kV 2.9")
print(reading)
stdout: kV 2.5
